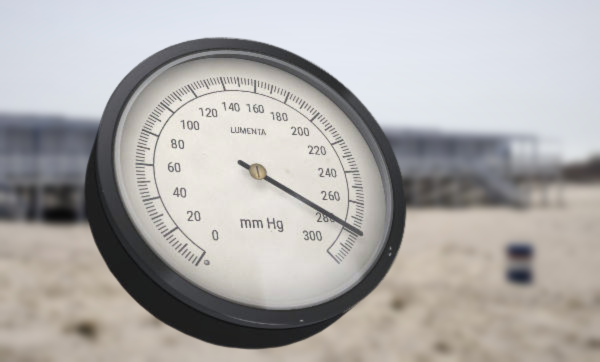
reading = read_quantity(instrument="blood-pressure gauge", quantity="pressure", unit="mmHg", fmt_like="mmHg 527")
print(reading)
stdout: mmHg 280
